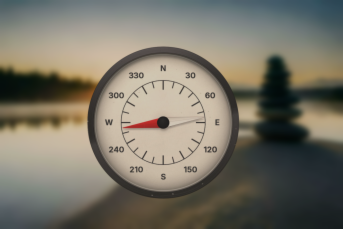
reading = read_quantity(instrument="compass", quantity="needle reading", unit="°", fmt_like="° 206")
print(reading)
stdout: ° 262.5
